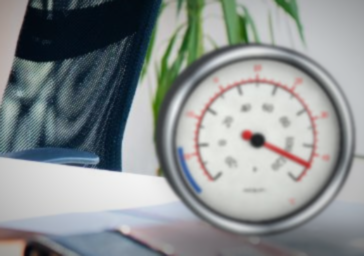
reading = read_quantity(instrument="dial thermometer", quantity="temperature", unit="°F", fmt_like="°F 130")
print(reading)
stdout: °F 110
